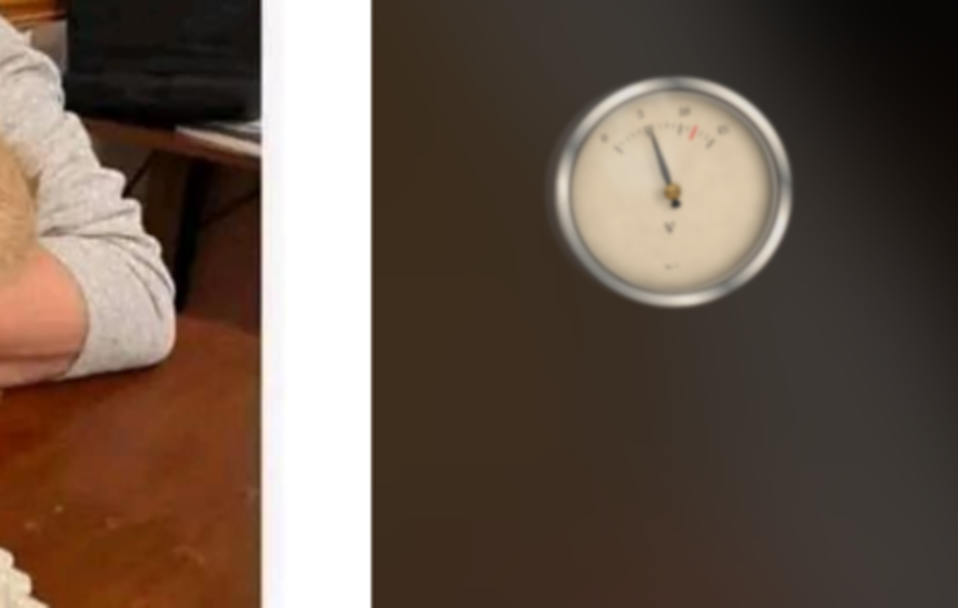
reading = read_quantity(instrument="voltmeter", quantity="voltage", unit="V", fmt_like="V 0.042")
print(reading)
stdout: V 5
